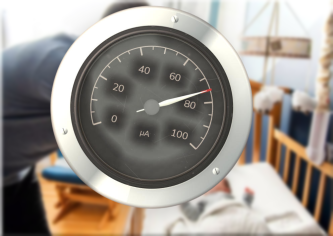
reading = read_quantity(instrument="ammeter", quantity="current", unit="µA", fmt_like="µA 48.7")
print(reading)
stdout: µA 75
